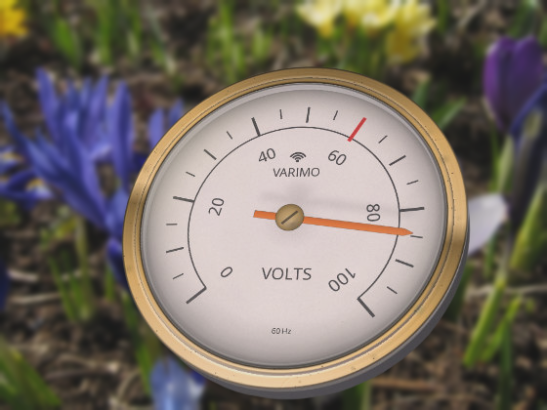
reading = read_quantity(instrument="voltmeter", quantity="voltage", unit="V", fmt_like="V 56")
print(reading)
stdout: V 85
